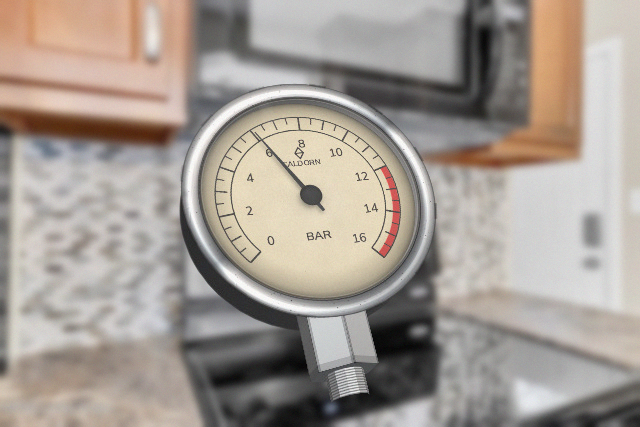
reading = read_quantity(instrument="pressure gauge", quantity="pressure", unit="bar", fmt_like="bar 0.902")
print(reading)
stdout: bar 6
